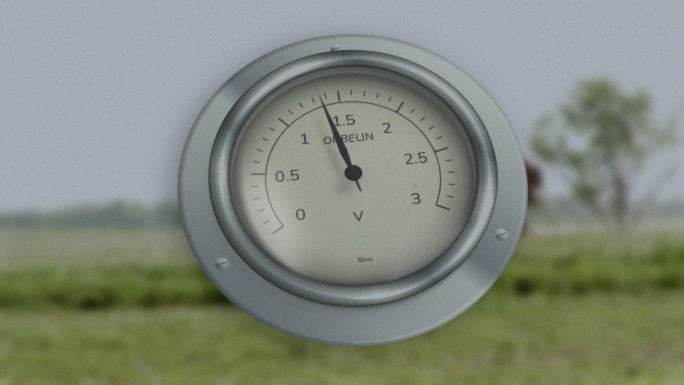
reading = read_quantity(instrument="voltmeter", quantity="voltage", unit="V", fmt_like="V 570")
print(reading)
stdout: V 1.35
